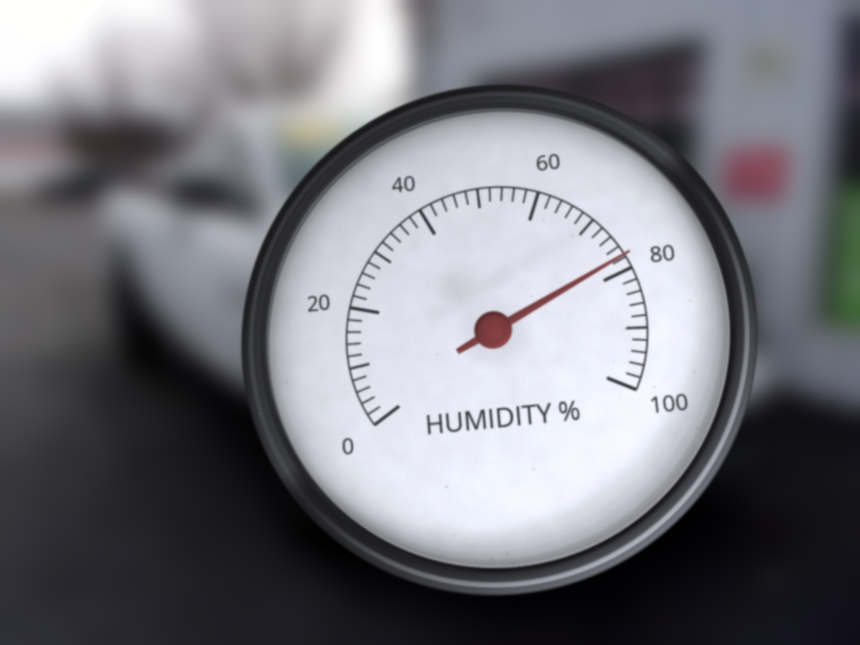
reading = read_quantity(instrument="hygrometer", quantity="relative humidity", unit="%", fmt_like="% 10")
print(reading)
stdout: % 78
